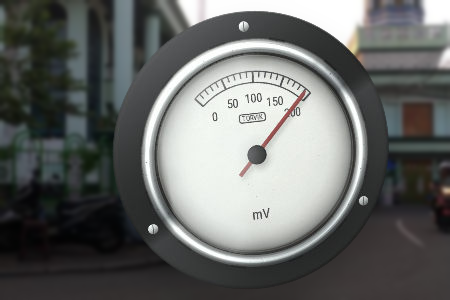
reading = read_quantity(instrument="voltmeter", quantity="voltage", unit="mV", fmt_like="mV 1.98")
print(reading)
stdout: mV 190
